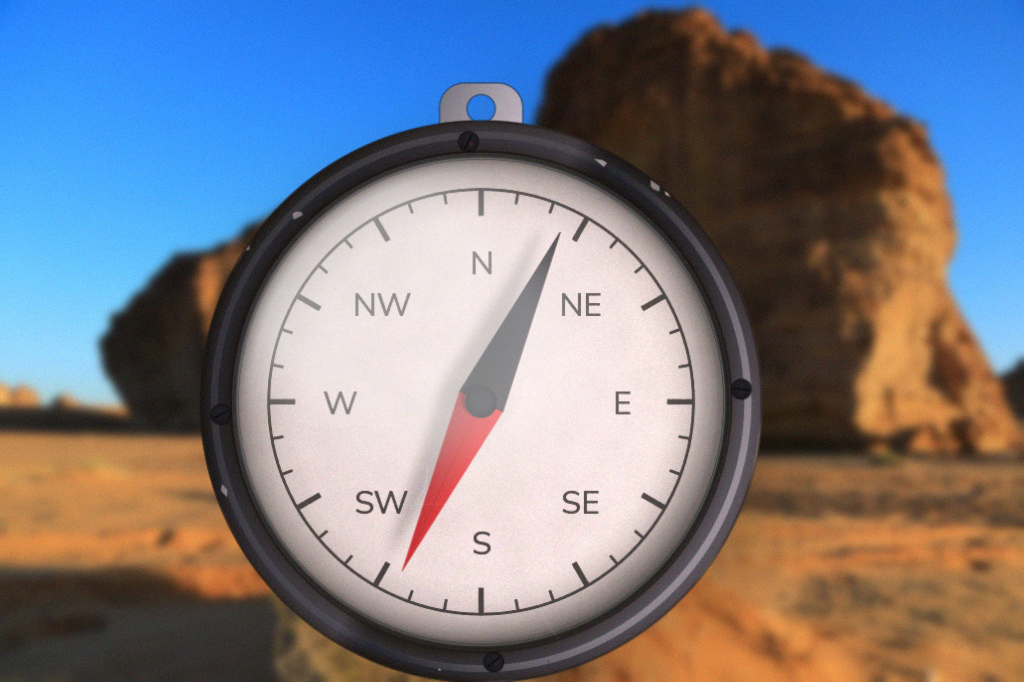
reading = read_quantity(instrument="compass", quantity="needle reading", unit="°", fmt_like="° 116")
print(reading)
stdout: ° 205
